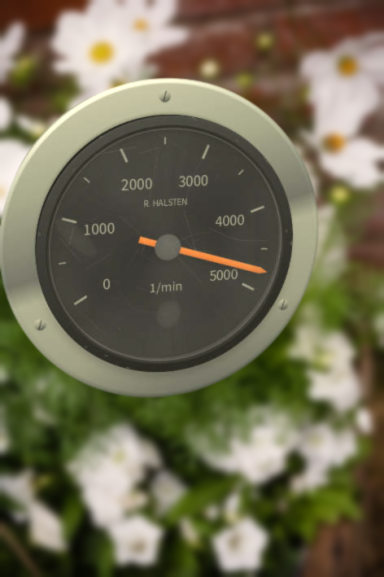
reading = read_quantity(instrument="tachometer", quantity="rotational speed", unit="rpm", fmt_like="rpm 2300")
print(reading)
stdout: rpm 4750
